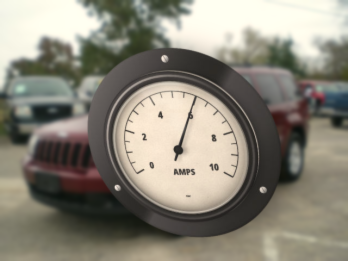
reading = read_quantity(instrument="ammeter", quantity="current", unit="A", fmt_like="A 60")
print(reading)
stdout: A 6
